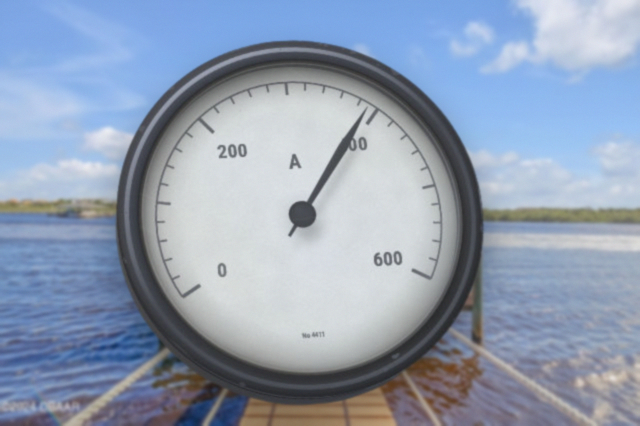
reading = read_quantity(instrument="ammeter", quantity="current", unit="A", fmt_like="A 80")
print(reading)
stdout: A 390
